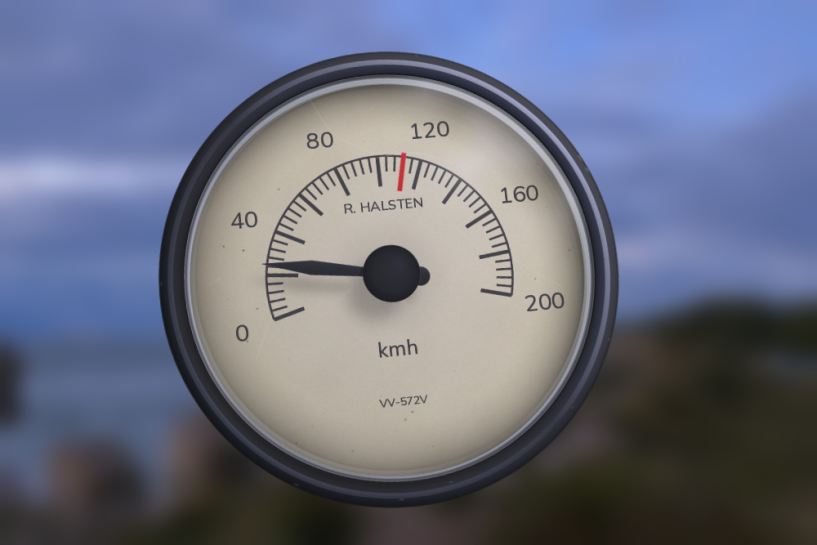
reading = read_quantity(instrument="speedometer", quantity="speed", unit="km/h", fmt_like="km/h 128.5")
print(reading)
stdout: km/h 24
